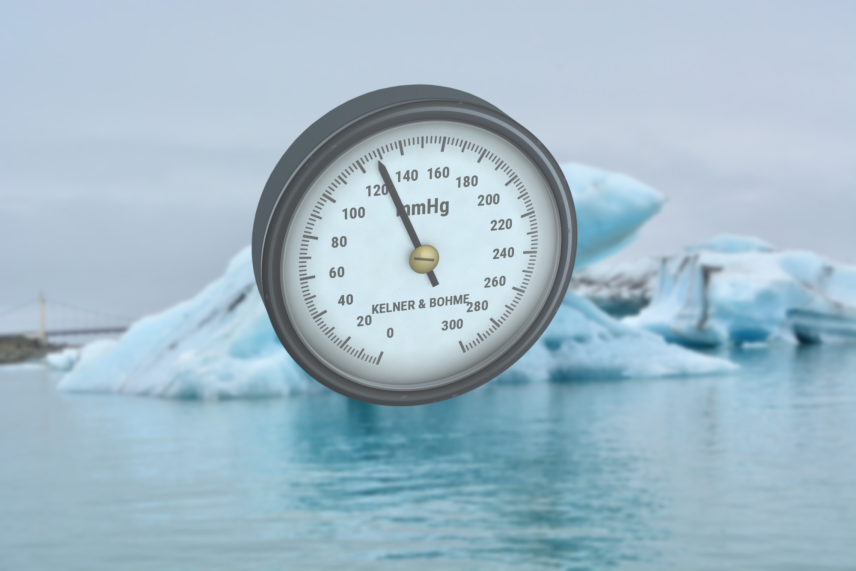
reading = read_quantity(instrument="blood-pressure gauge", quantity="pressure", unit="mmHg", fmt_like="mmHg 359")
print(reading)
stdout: mmHg 128
